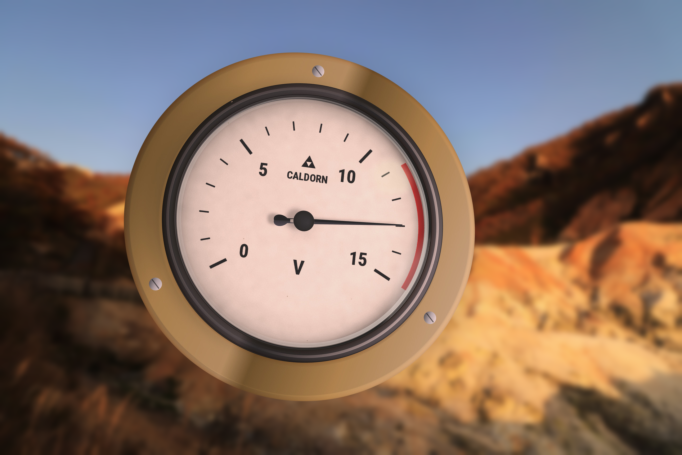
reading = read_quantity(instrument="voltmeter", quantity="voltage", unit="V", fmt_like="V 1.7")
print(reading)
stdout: V 13
